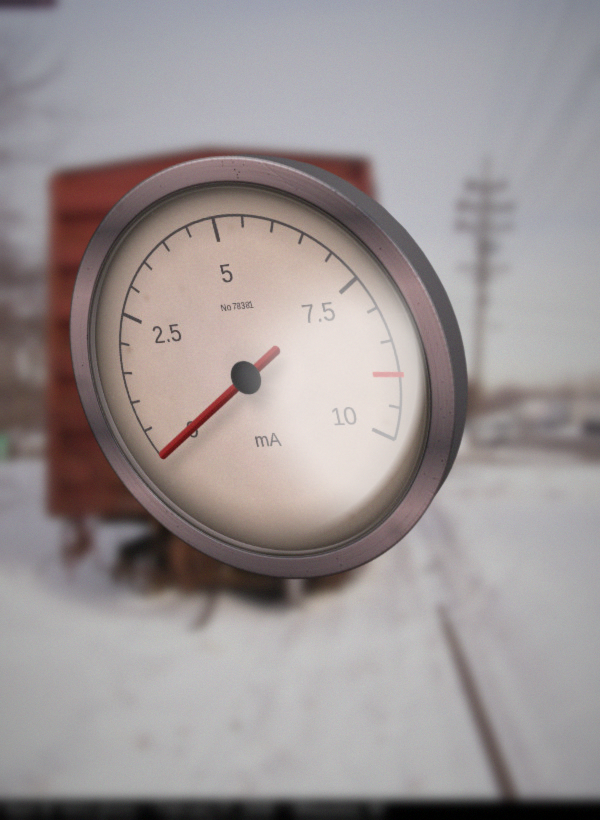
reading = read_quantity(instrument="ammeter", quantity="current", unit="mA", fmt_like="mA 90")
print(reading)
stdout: mA 0
